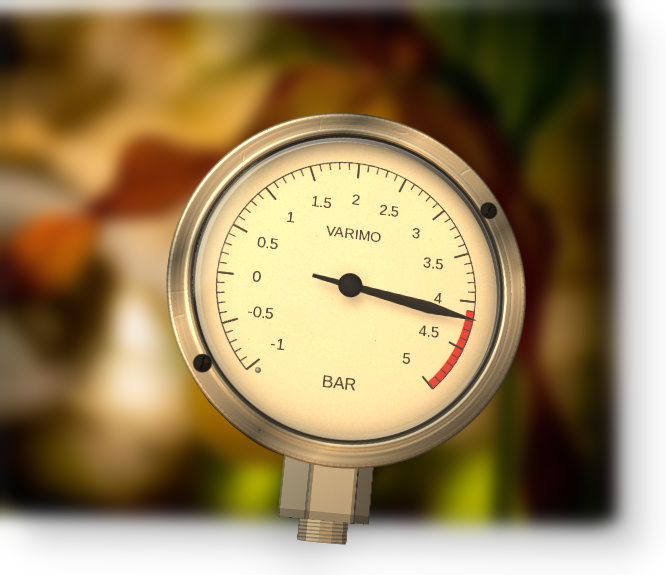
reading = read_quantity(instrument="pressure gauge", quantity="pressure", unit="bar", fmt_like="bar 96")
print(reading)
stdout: bar 4.2
